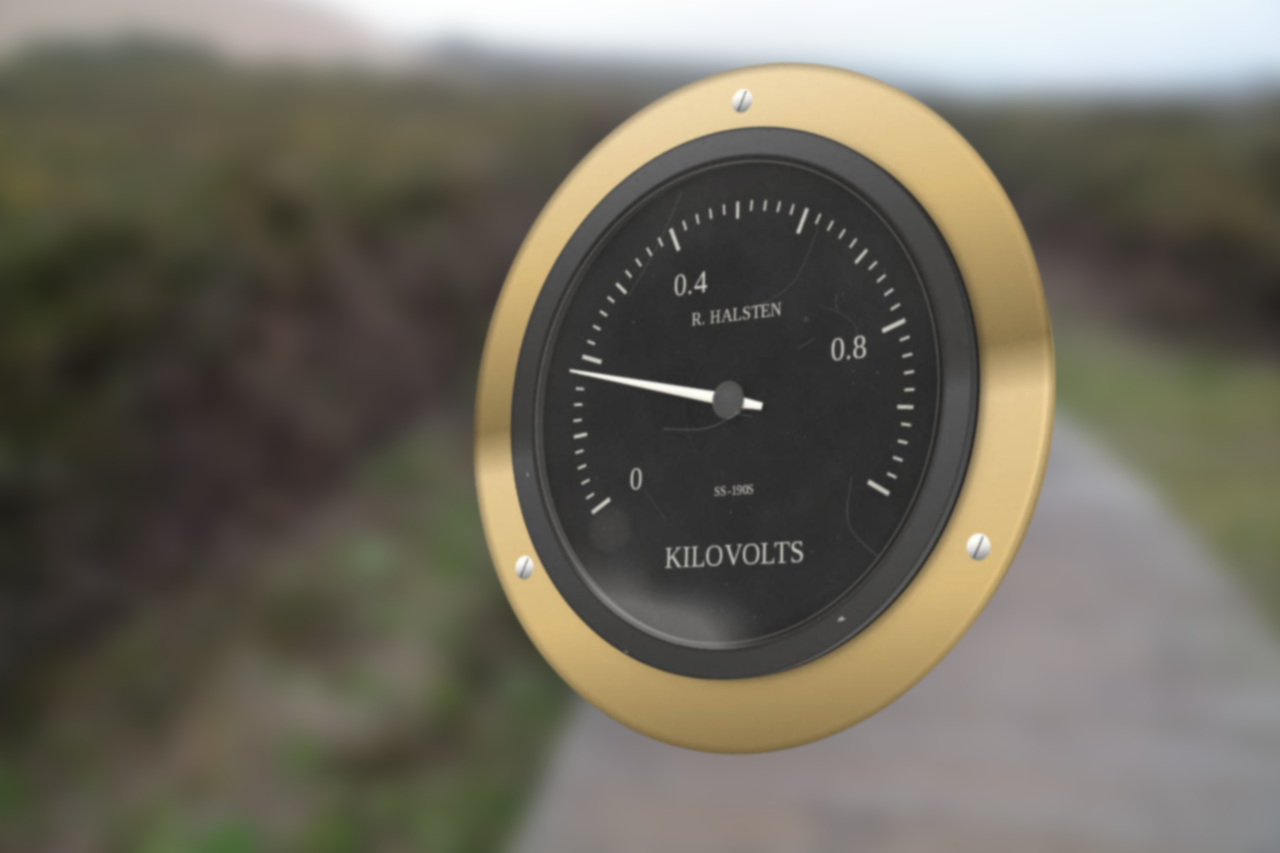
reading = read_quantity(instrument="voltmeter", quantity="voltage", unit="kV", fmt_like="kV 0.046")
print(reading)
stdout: kV 0.18
